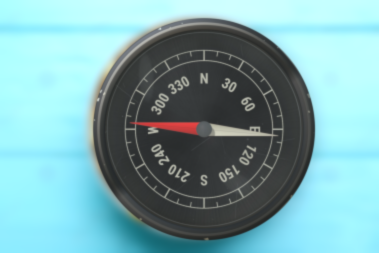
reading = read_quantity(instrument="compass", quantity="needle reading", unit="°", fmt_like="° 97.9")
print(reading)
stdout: ° 275
